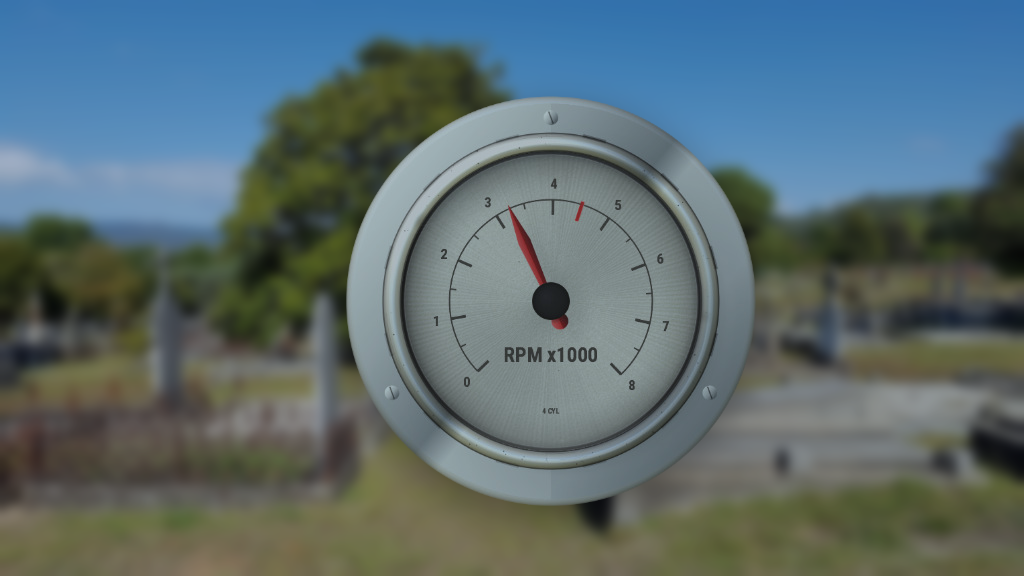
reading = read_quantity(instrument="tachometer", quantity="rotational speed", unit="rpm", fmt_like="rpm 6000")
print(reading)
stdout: rpm 3250
